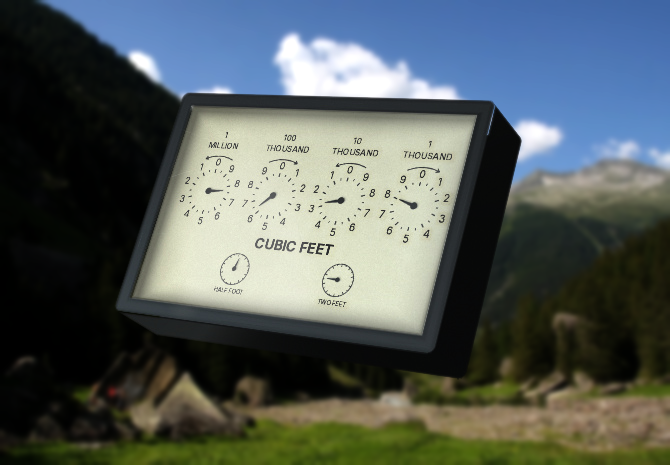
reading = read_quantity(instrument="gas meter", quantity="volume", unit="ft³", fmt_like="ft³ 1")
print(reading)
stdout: ft³ 762800
